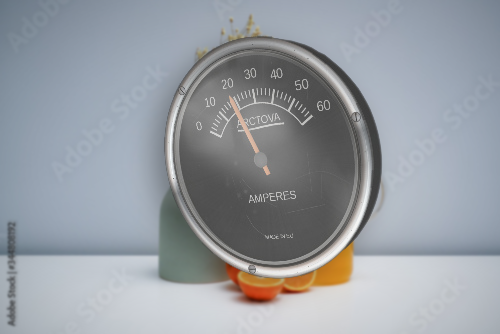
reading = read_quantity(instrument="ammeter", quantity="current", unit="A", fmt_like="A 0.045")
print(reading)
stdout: A 20
